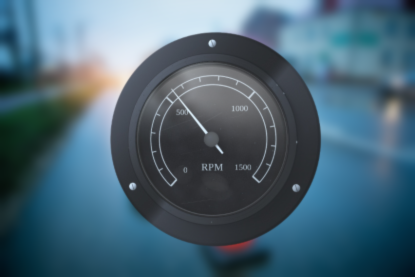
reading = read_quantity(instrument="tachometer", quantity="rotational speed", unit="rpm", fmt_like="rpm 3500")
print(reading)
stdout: rpm 550
